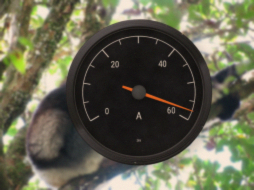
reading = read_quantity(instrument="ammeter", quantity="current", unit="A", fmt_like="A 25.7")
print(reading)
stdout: A 57.5
